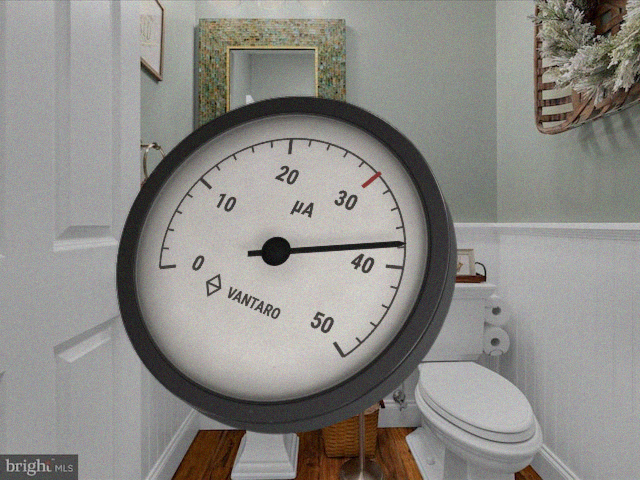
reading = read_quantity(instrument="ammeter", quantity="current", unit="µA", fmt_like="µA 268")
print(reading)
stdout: µA 38
